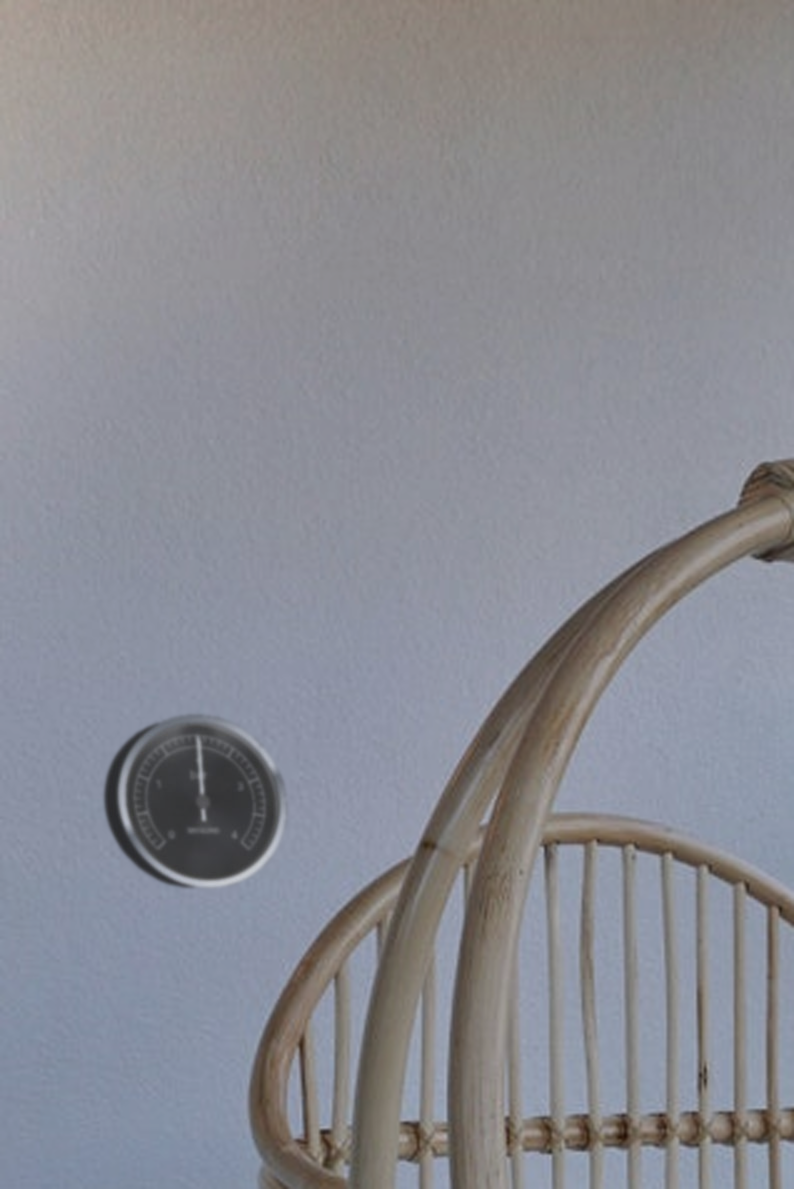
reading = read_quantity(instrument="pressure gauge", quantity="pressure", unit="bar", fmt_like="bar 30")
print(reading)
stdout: bar 2
